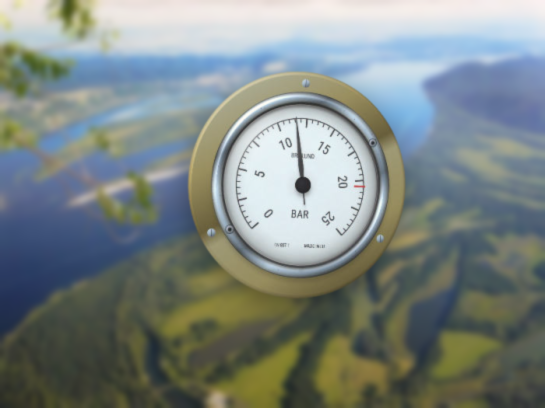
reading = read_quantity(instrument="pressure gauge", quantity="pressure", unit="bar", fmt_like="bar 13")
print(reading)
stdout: bar 11.5
